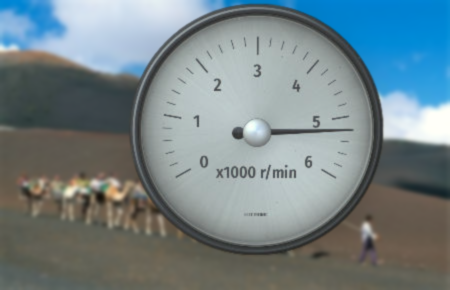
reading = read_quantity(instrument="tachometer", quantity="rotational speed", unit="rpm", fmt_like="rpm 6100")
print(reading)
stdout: rpm 5200
